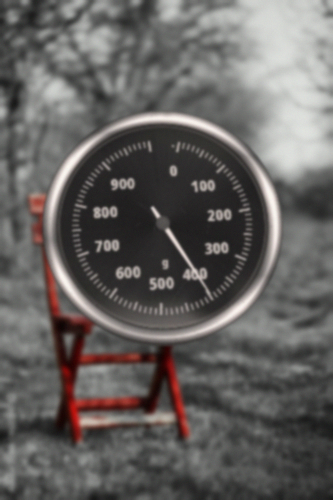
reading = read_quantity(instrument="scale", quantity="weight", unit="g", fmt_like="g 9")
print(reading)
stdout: g 400
